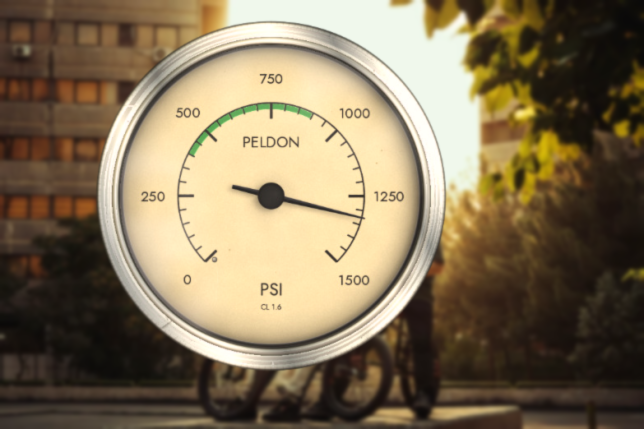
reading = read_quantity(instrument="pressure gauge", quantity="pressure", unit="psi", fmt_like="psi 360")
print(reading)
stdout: psi 1325
